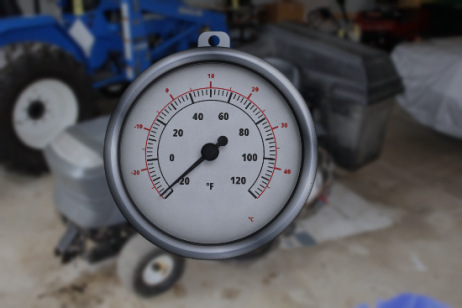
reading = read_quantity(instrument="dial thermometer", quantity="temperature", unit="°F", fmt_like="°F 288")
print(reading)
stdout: °F -18
